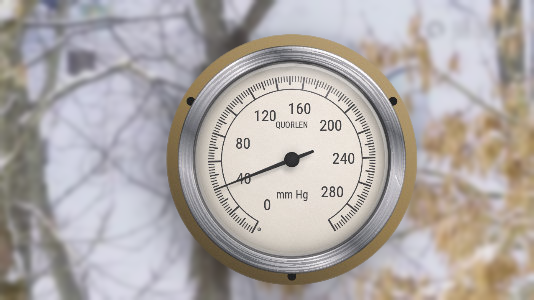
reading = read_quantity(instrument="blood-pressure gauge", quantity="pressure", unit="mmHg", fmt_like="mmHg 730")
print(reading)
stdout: mmHg 40
